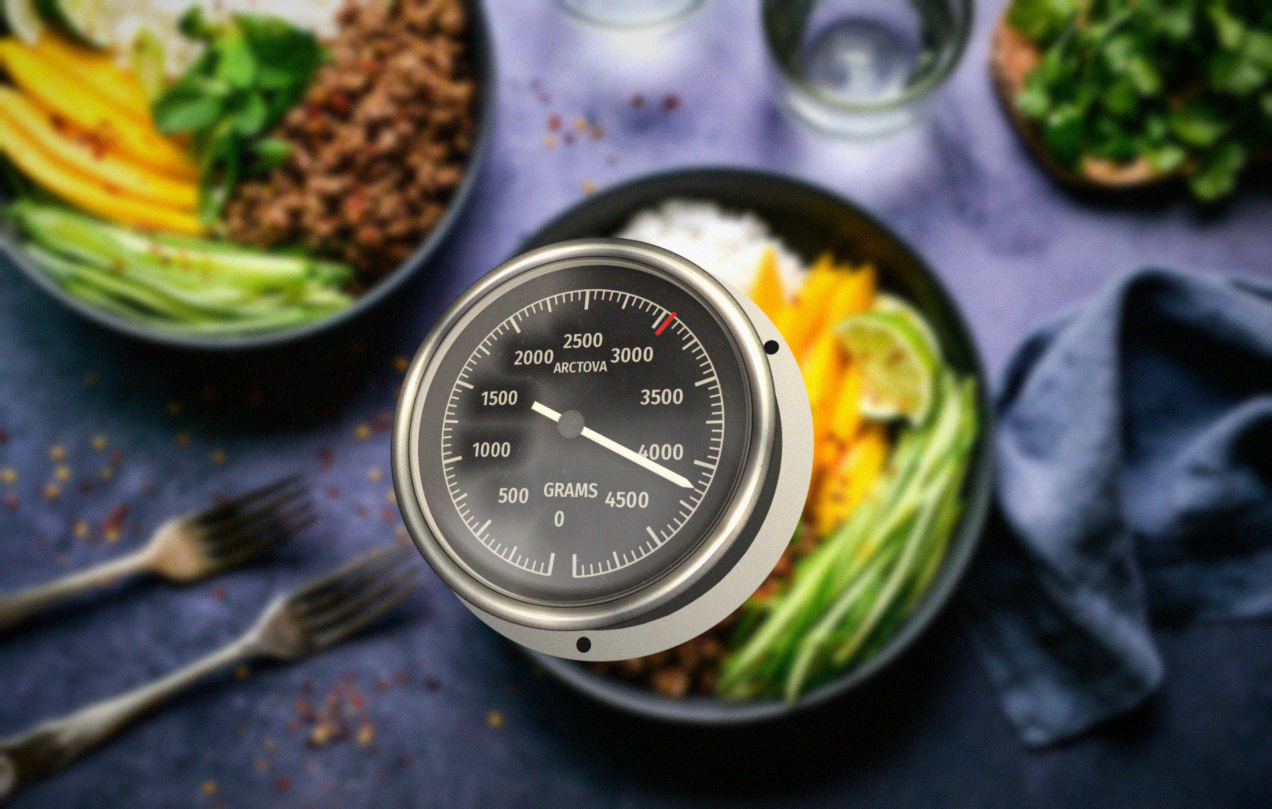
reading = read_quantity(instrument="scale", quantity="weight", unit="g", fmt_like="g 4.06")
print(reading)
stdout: g 4150
